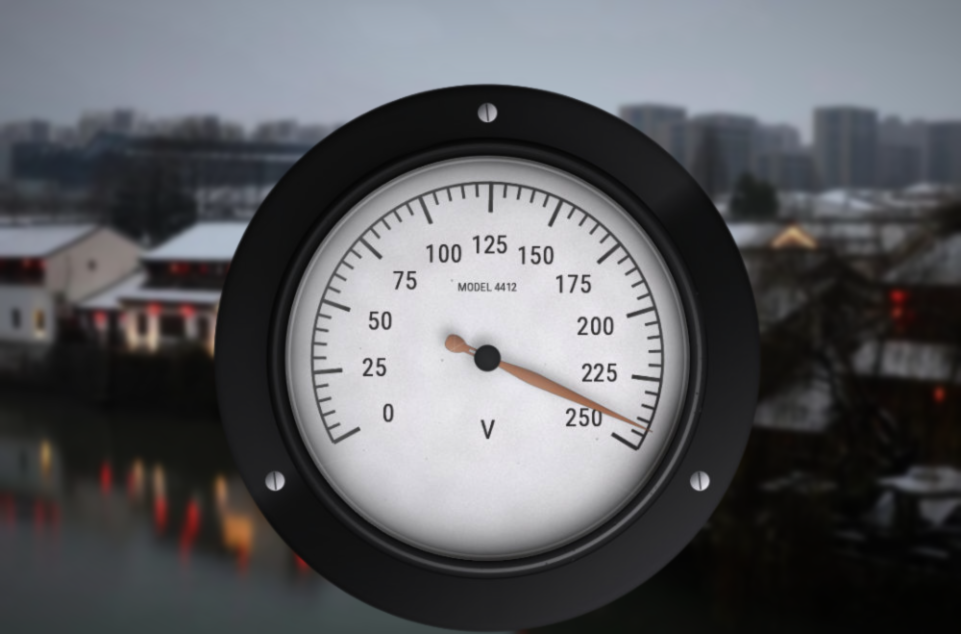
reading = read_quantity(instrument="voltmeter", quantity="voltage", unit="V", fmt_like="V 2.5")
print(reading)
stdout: V 242.5
